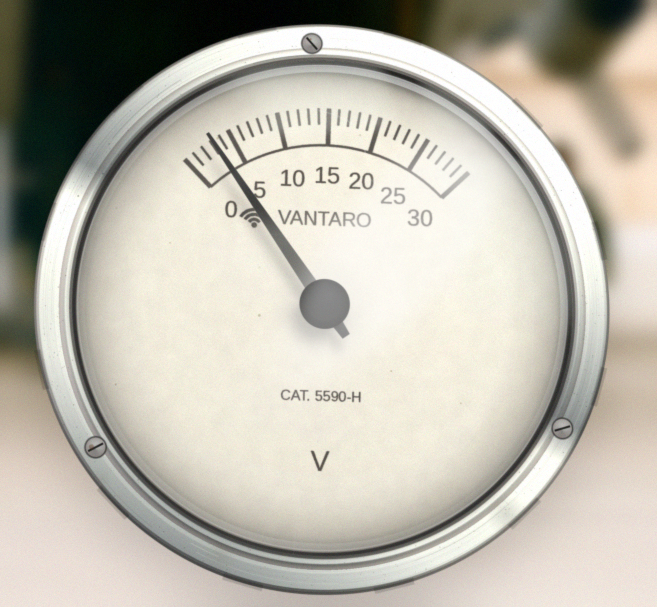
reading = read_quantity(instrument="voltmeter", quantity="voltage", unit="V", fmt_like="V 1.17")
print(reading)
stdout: V 3
